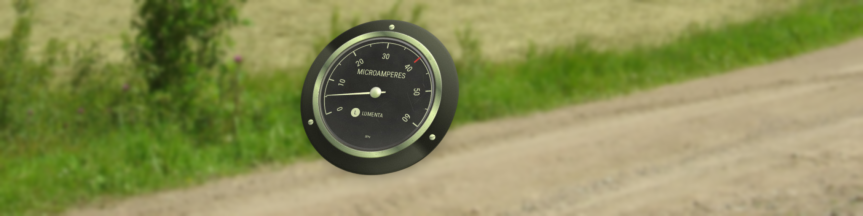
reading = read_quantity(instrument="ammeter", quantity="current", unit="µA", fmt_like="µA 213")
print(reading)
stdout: µA 5
